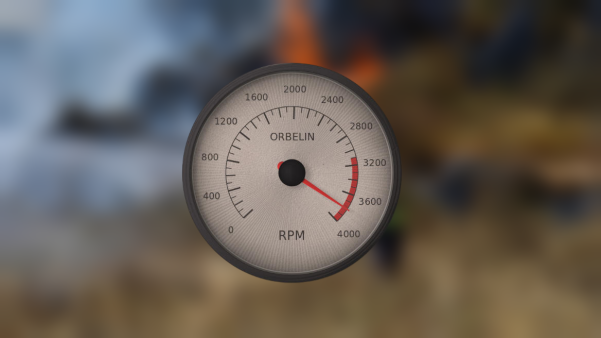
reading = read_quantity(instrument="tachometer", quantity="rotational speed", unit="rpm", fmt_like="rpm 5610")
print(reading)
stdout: rpm 3800
